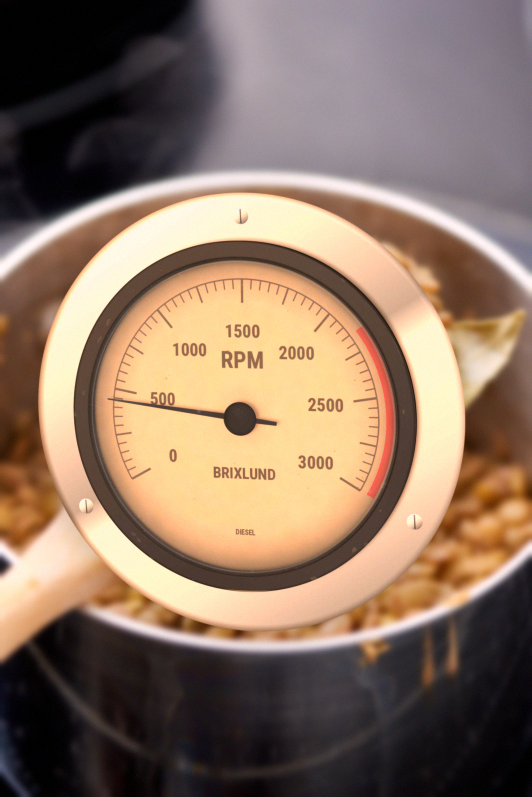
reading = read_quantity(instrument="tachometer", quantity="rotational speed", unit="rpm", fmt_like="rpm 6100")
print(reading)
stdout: rpm 450
